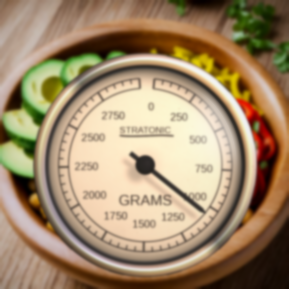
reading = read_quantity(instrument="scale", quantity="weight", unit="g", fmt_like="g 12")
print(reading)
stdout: g 1050
